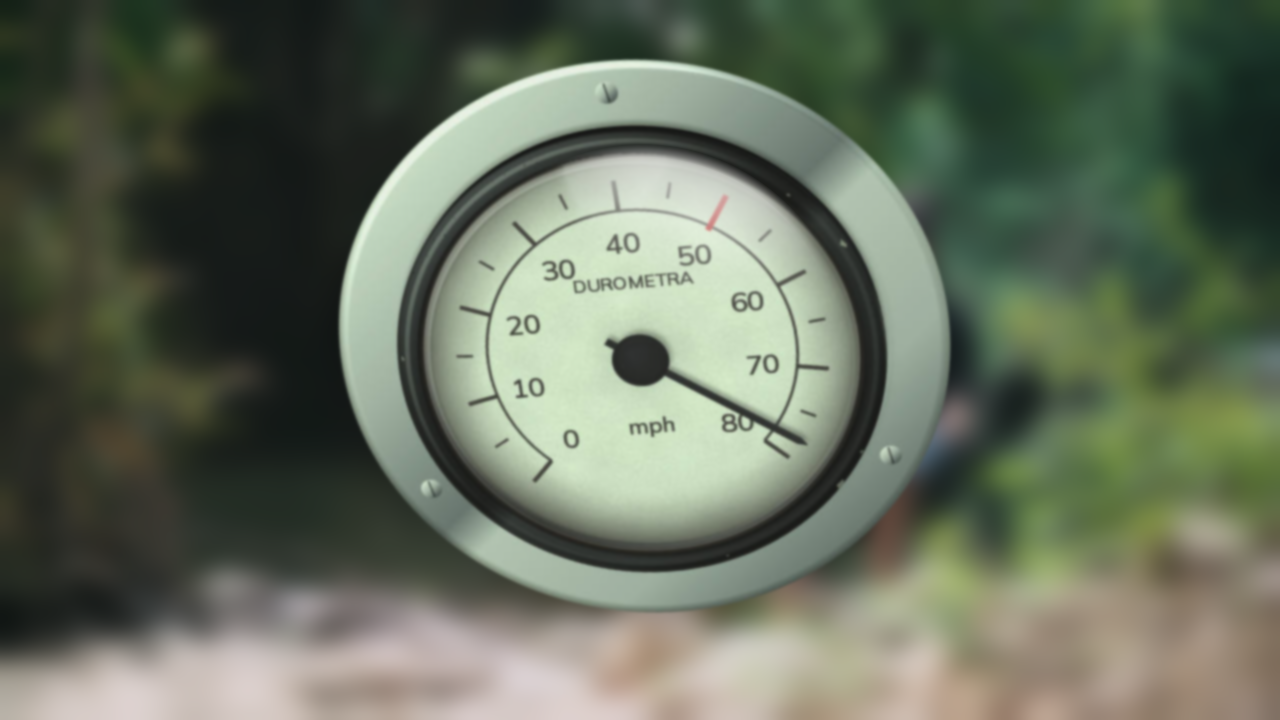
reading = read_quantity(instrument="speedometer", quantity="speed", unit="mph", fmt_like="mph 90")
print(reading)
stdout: mph 77.5
